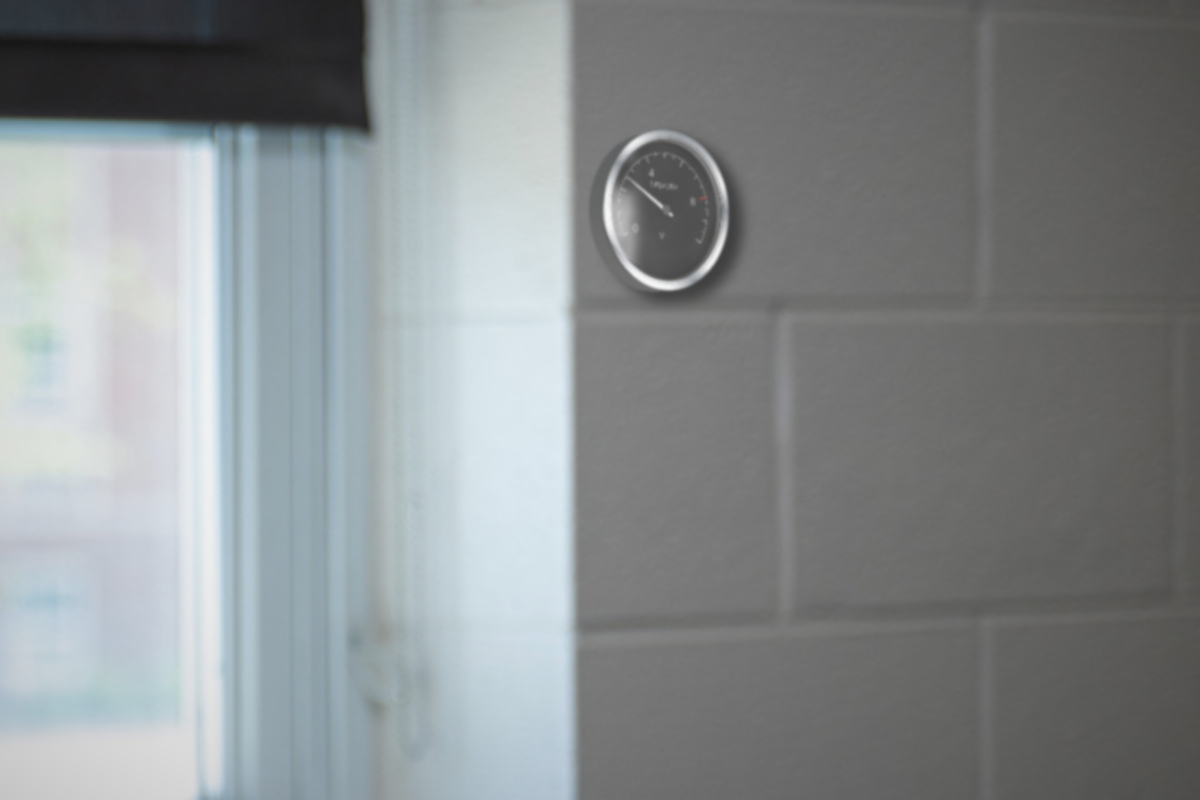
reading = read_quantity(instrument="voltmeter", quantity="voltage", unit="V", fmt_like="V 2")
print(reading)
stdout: V 2.5
